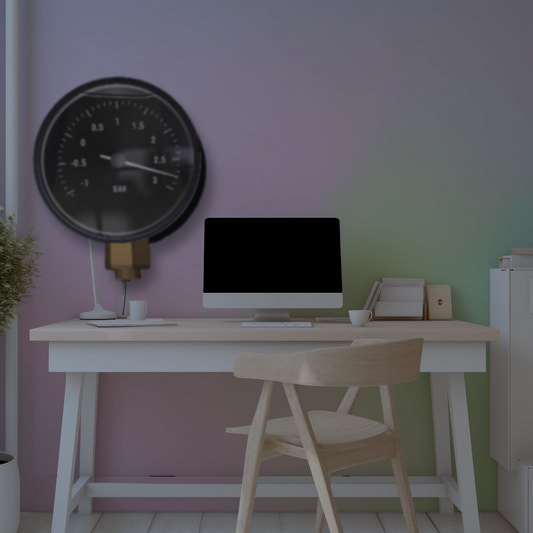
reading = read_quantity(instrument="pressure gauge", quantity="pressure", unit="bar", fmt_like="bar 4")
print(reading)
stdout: bar 2.8
